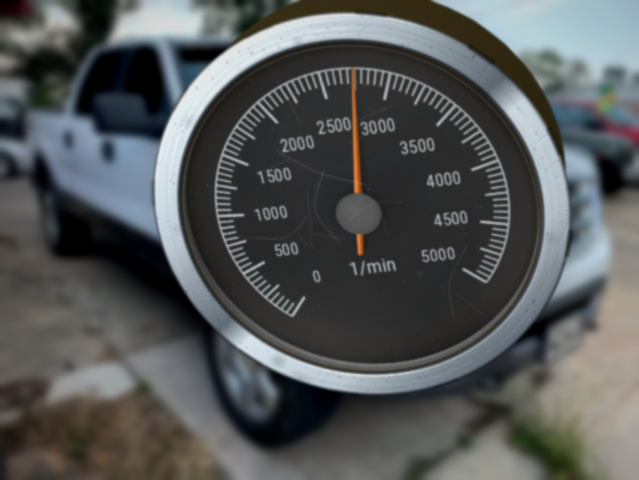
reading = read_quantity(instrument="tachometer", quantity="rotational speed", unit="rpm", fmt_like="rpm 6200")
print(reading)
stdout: rpm 2750
